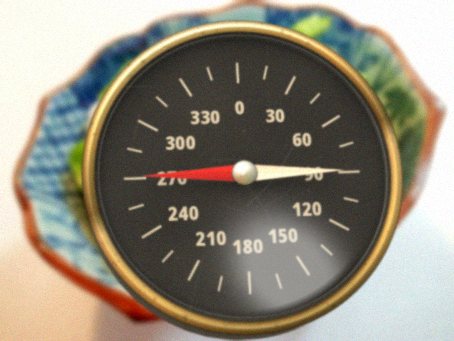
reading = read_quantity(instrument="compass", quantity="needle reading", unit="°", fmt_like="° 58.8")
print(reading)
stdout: ° 270
